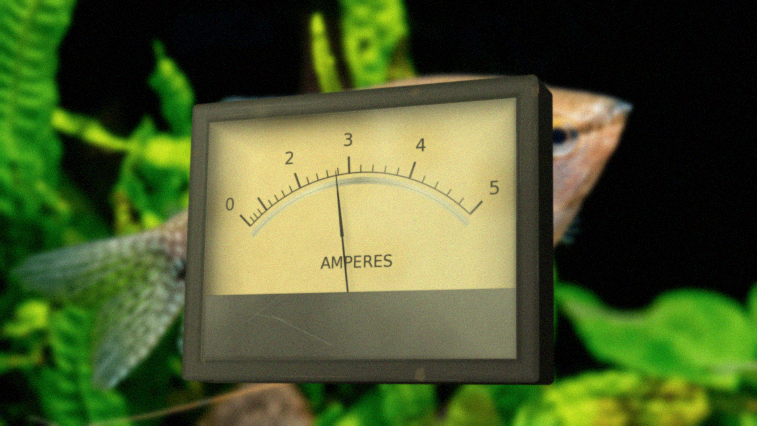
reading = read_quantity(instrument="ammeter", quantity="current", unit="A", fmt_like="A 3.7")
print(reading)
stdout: A 2.8
